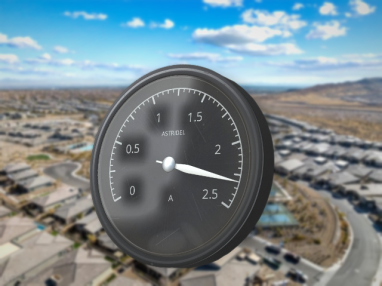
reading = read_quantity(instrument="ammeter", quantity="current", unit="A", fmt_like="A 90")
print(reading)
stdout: A 2.3
